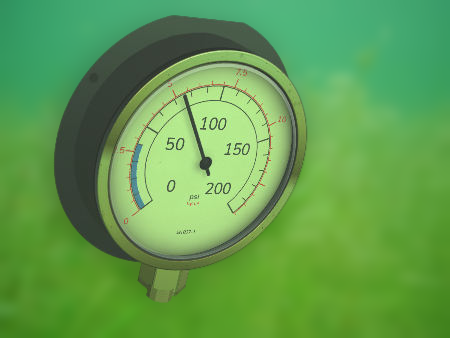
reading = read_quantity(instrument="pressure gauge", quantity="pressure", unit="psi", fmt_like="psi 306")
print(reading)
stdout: psi 75
